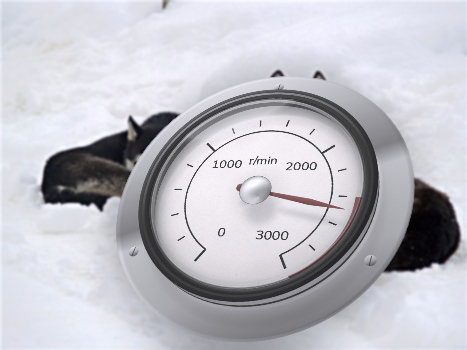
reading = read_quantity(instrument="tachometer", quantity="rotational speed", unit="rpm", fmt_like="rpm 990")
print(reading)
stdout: rpm 2500
